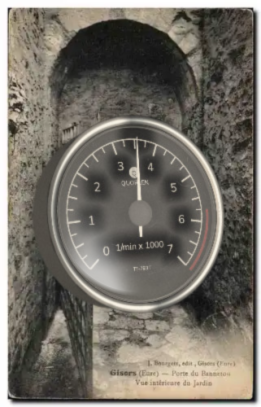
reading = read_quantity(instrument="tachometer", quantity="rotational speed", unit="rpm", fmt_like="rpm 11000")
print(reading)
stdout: rpm 3500
